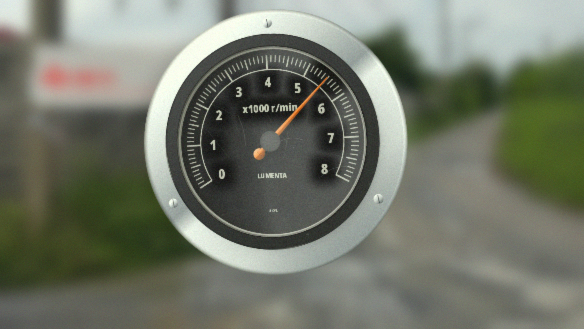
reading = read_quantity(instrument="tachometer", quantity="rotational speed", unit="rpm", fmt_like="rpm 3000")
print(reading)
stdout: rpm 5500
